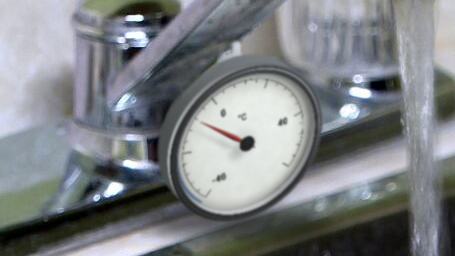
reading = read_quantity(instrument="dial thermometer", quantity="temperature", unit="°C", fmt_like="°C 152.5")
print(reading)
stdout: °C -8
